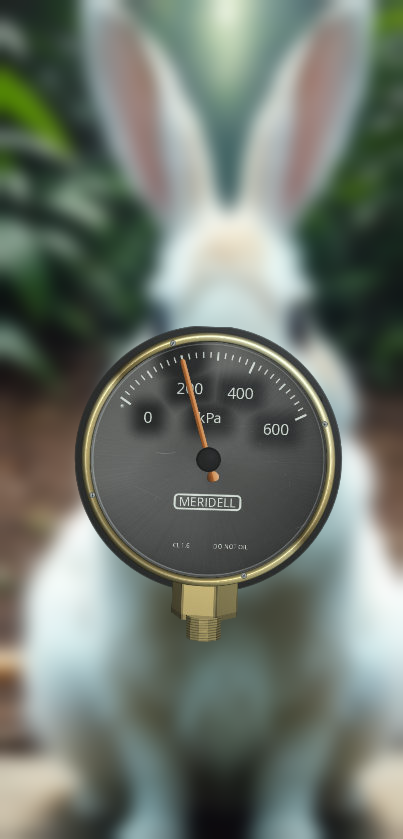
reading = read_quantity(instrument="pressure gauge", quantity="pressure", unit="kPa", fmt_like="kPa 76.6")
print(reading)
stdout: kPa 200
